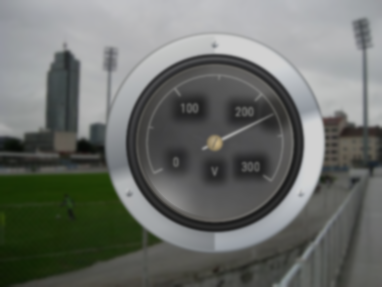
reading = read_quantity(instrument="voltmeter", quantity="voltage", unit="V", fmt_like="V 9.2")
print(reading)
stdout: V 225
